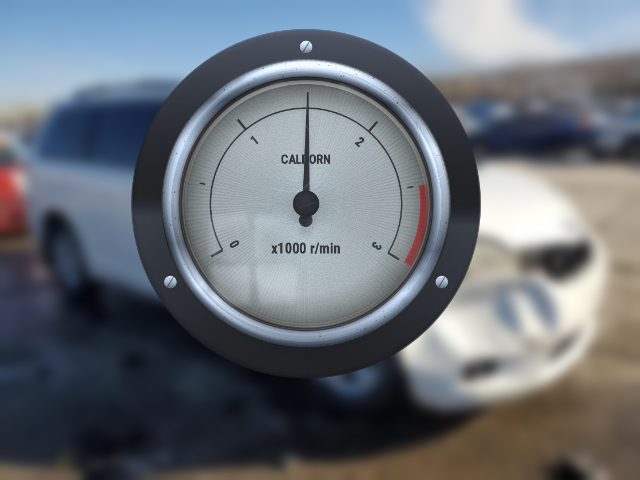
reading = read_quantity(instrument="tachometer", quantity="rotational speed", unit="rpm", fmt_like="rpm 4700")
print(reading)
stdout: rpm 1500
